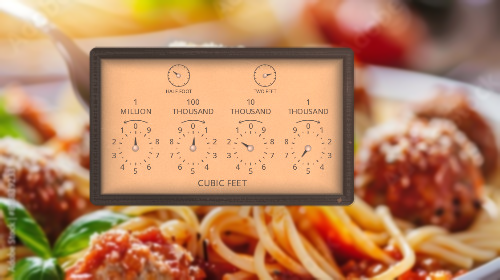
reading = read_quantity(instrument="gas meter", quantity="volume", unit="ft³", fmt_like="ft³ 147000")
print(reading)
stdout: ft³ 1600
